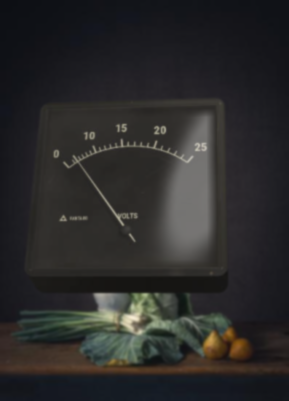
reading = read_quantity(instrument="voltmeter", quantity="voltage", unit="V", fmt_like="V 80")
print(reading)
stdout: V 5
